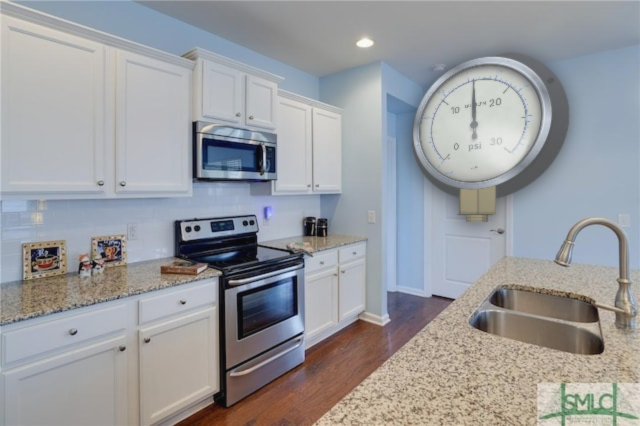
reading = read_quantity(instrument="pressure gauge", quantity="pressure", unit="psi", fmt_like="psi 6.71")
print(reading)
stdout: psi 15
